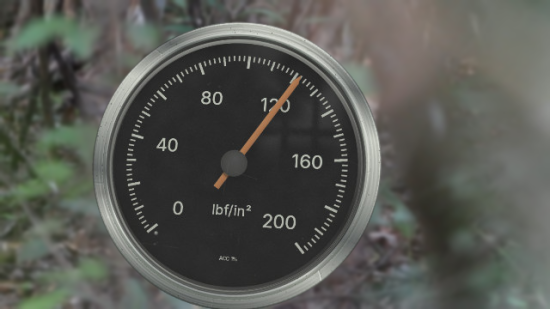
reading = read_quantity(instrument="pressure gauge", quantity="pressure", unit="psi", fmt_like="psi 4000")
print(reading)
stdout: psi 122
